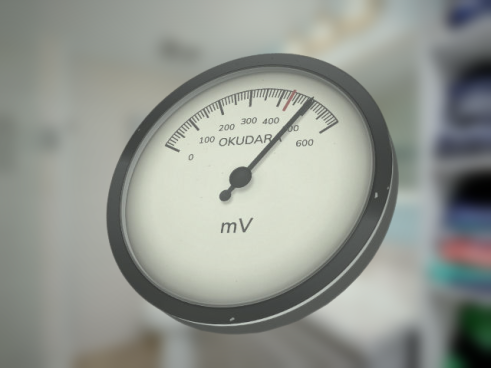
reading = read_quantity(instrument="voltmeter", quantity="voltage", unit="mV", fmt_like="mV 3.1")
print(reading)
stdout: mV 500
